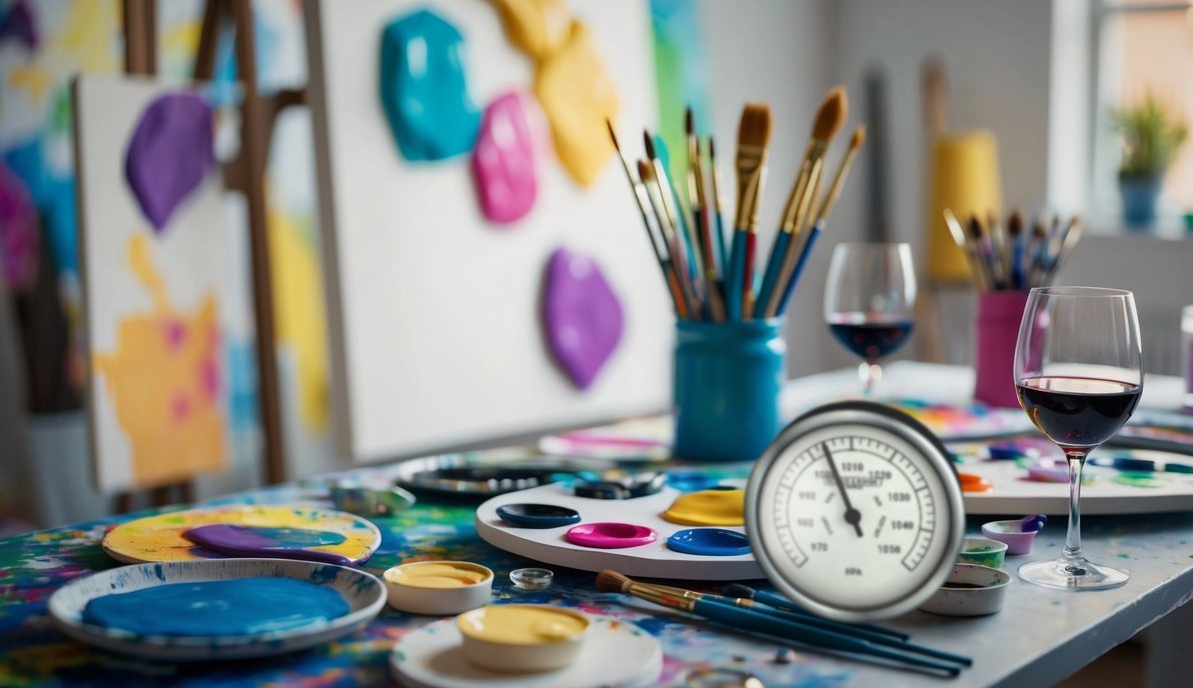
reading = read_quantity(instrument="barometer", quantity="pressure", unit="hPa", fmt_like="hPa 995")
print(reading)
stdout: hPa 1004
